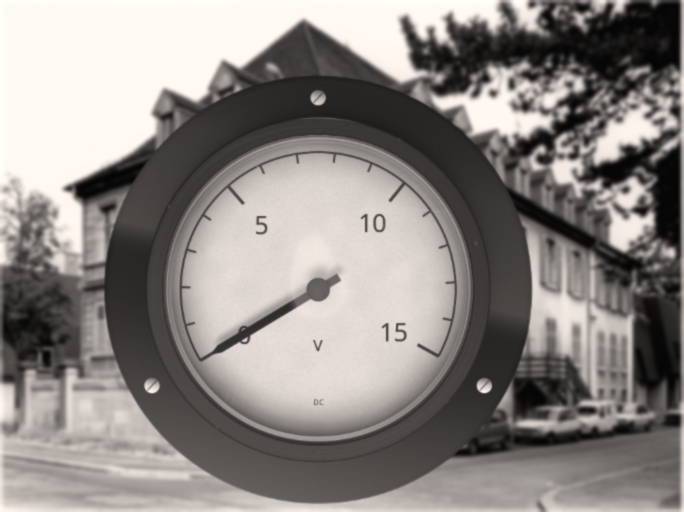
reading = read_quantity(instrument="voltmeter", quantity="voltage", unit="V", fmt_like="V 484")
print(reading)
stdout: V 0
